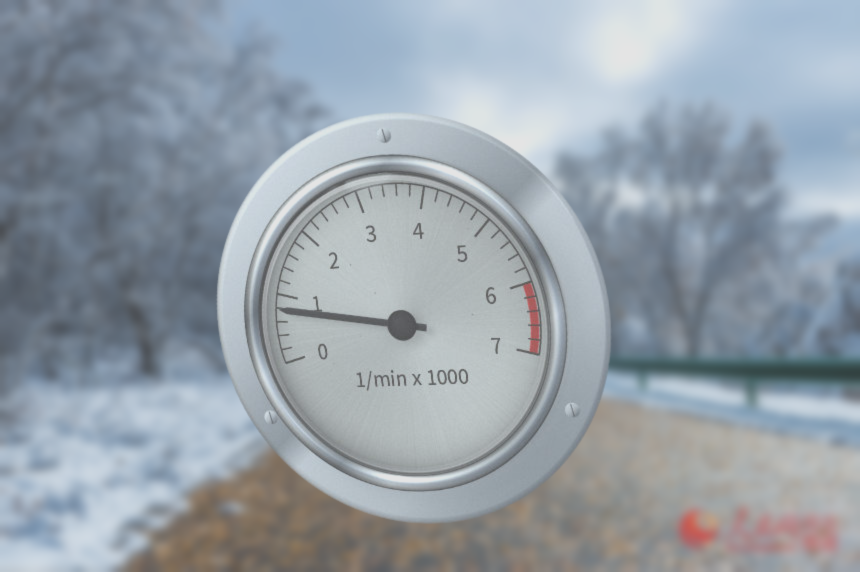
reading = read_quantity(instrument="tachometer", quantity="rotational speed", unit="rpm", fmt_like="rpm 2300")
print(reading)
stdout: rpm 800
